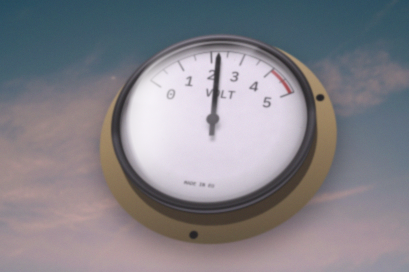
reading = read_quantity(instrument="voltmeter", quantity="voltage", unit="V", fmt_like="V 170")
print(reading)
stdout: V 2.25
